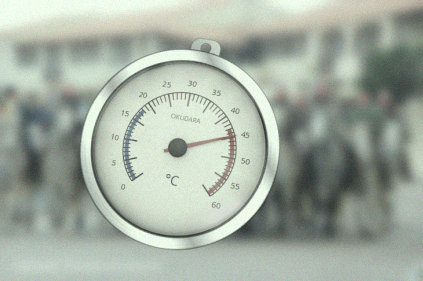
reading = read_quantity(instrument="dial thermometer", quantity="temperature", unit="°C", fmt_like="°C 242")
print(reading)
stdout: °C 45
